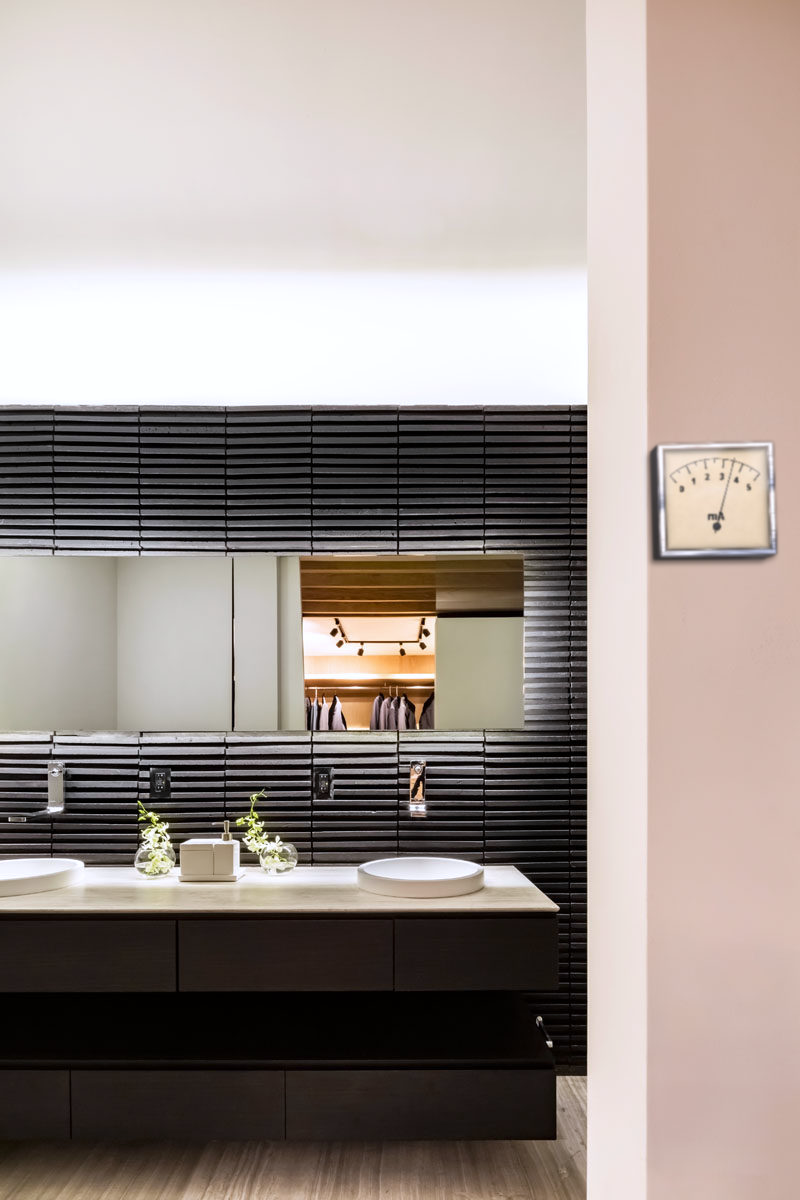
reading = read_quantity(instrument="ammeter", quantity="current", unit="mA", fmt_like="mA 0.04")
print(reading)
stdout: mA 3.5
